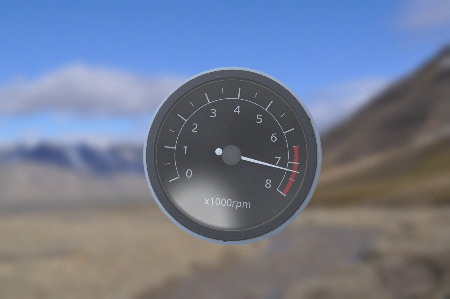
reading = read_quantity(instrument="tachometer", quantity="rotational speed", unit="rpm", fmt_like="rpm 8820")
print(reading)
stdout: rpm 7250
